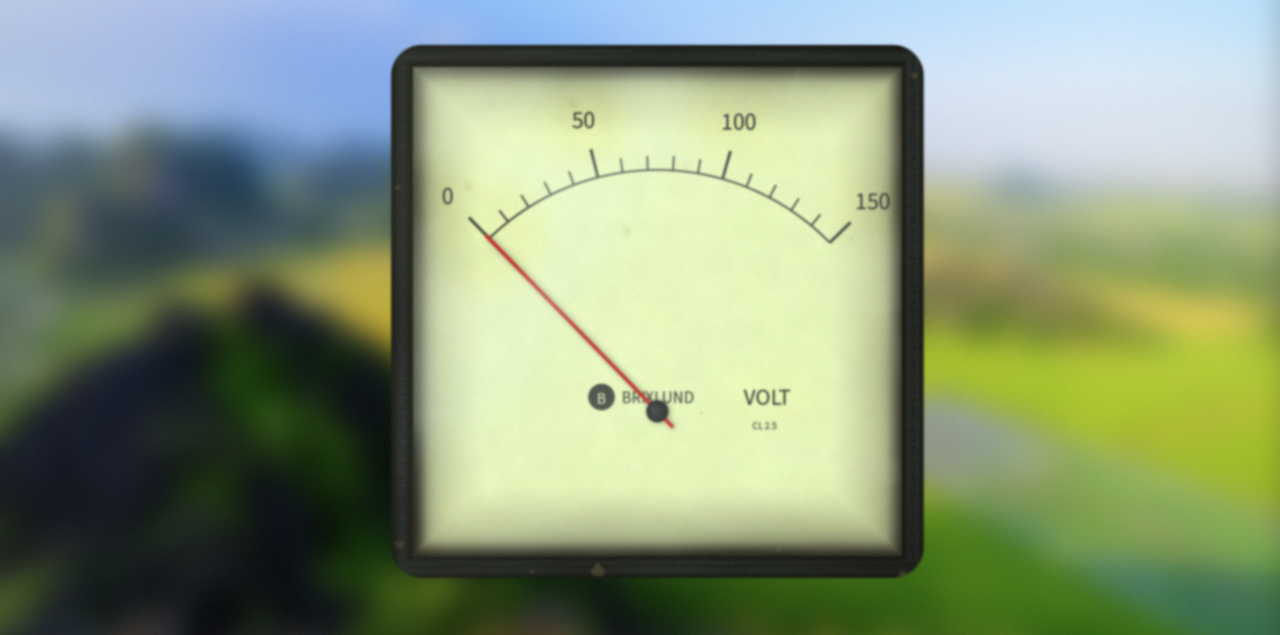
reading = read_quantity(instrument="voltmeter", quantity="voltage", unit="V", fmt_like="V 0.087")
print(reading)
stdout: V 0
